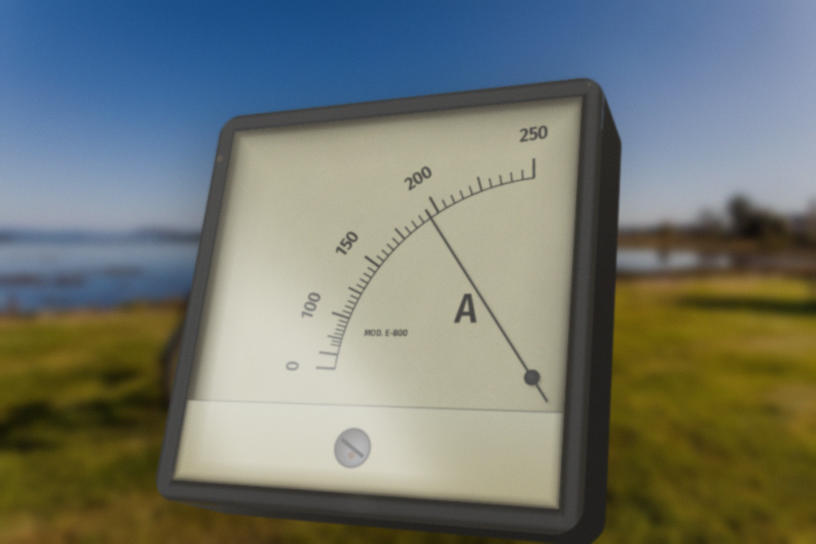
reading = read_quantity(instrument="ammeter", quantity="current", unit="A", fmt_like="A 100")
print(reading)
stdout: A 195
